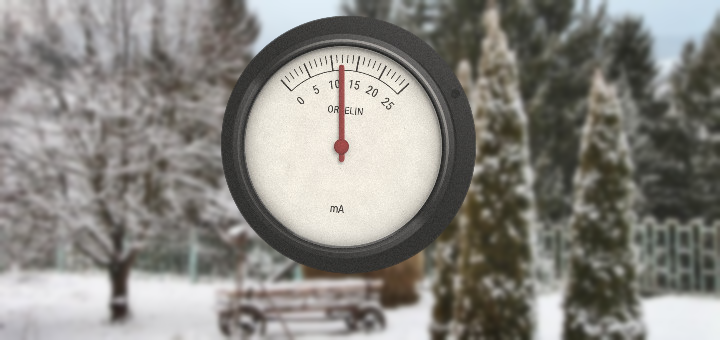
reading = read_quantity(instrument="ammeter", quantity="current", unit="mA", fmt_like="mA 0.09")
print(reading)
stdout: mA 12
